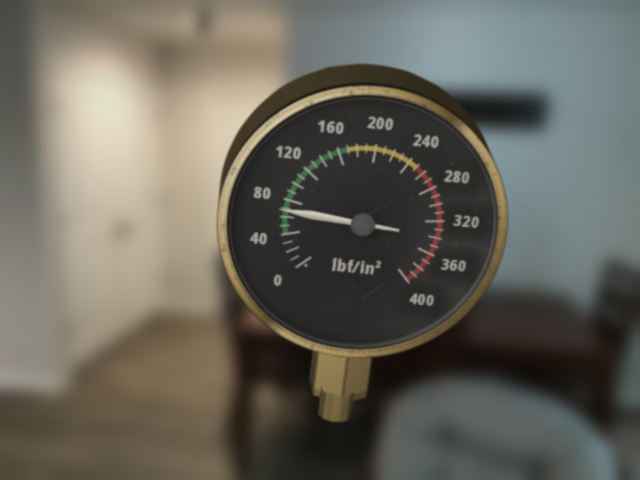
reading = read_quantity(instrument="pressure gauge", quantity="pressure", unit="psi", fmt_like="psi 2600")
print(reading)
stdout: psi 70
